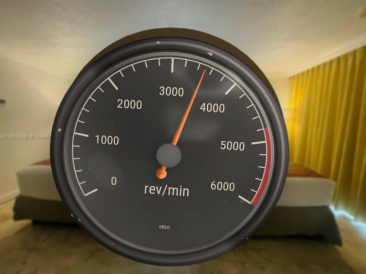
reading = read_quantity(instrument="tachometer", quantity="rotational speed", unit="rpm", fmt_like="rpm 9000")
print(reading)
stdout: rpm 3500
